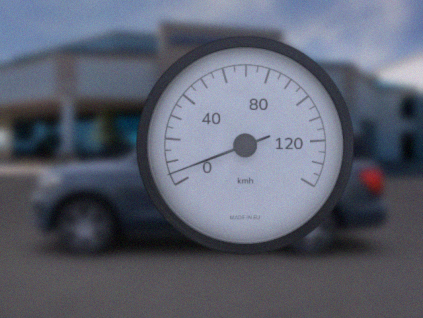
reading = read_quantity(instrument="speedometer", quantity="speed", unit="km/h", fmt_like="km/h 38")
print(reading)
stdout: km/h 5
